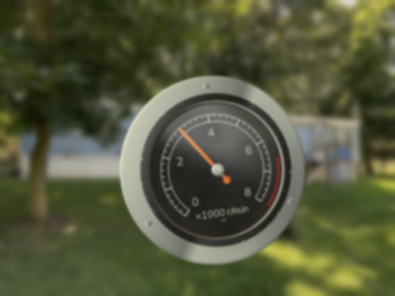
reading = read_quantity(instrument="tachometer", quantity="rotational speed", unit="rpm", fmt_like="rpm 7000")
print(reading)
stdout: rpm 3000
